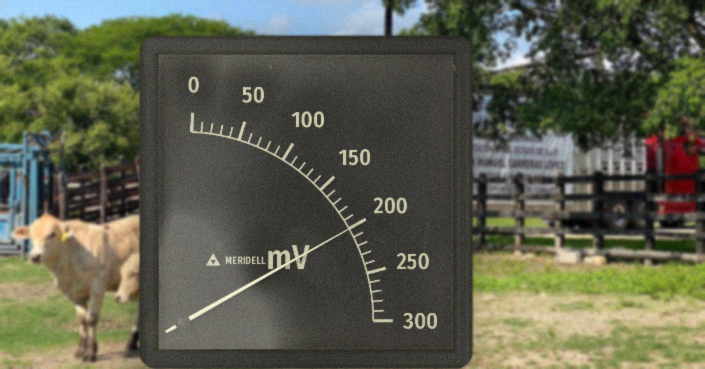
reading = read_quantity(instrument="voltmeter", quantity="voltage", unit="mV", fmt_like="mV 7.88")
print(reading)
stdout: mV 200
